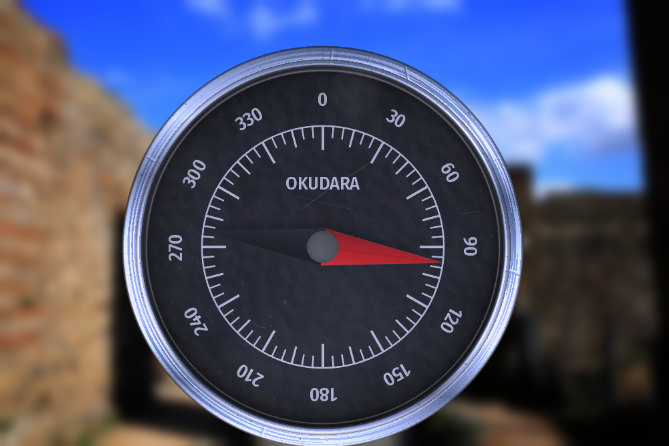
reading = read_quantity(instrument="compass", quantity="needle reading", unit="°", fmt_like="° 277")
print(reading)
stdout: ° 97.5
